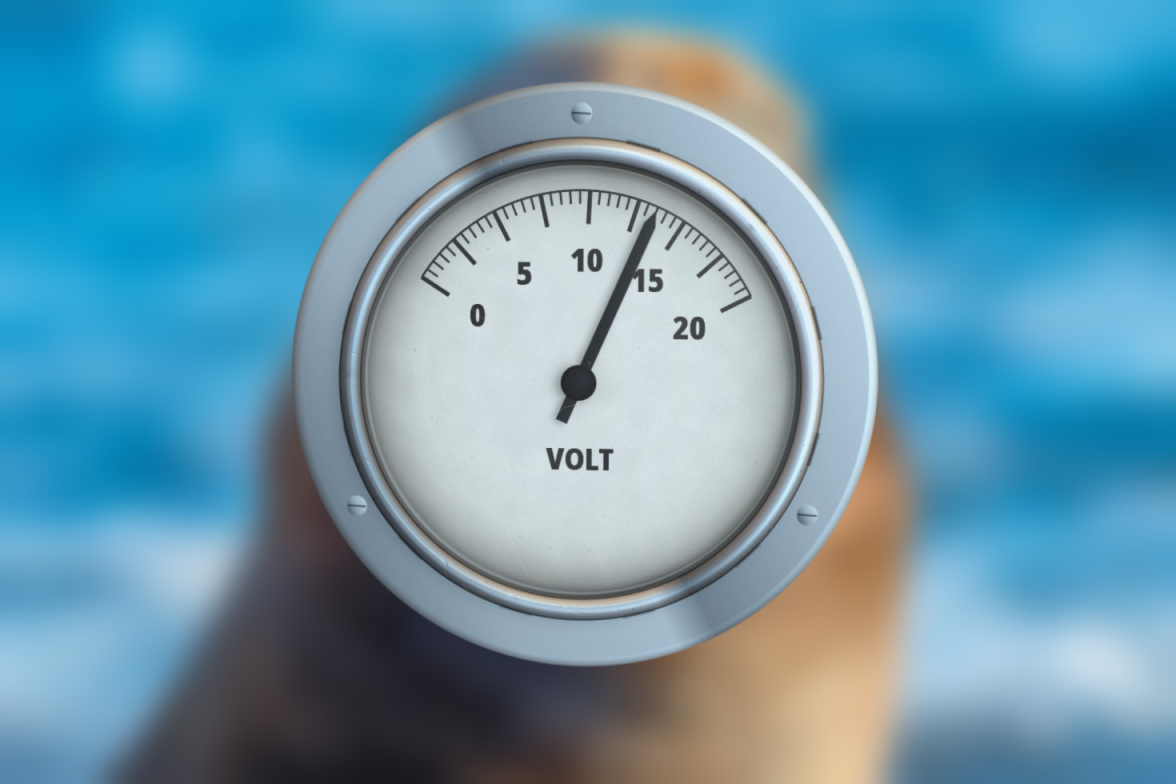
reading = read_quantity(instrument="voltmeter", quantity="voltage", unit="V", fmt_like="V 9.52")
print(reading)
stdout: V 13.5
